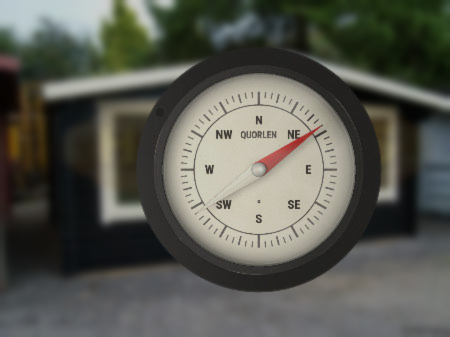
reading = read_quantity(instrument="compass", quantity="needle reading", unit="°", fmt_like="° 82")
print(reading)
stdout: ° 55
